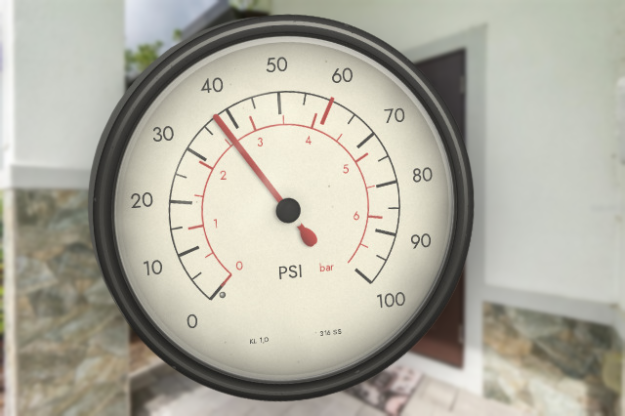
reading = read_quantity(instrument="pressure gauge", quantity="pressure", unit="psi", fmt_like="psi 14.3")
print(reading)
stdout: psi 37.5
